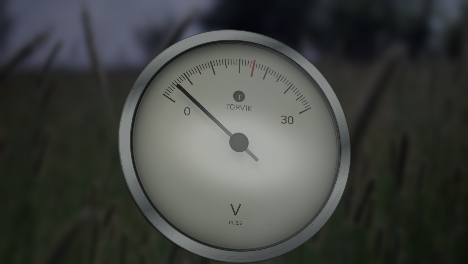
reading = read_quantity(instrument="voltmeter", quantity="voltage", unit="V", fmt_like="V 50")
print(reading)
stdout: V 2.5
